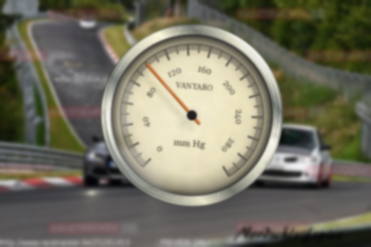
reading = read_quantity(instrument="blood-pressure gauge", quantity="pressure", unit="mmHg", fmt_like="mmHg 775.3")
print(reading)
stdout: mmHg 100
